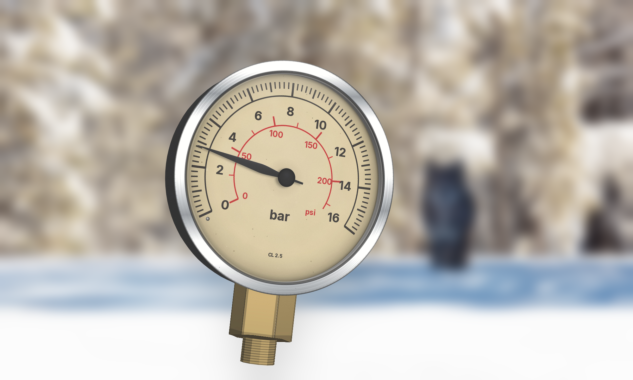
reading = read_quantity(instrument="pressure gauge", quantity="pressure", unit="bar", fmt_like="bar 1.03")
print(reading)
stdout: bar 2.8
